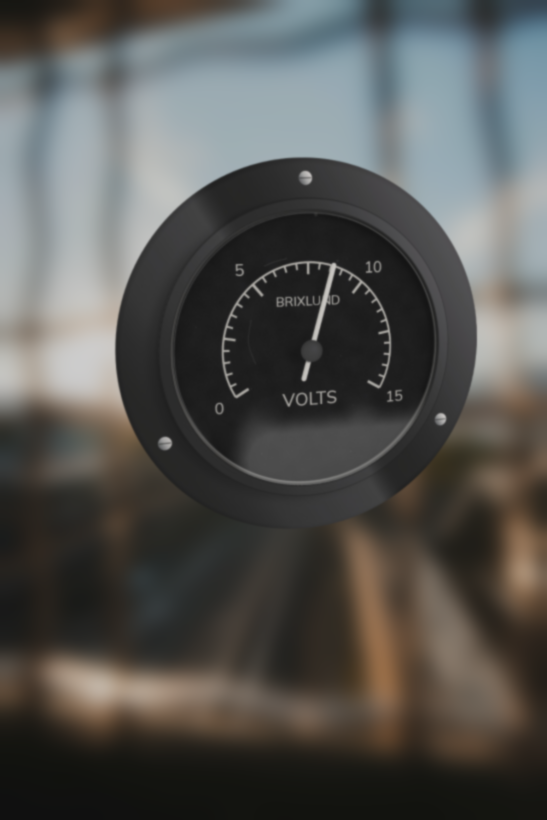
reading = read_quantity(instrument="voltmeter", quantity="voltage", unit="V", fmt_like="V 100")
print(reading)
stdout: V 8.5
